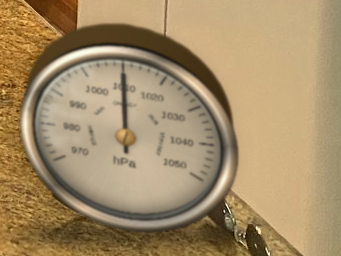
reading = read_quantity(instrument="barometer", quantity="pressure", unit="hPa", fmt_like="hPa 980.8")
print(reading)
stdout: hPa 1010
